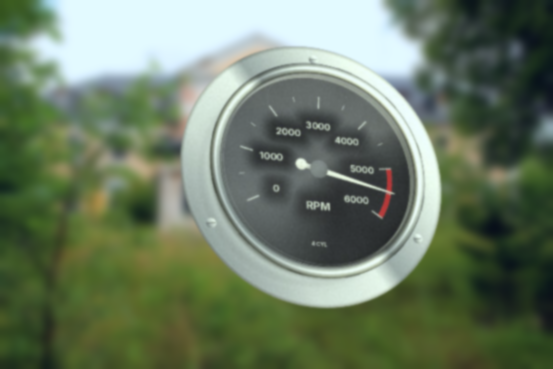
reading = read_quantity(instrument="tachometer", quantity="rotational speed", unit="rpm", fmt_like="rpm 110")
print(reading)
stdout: rpm 5500
